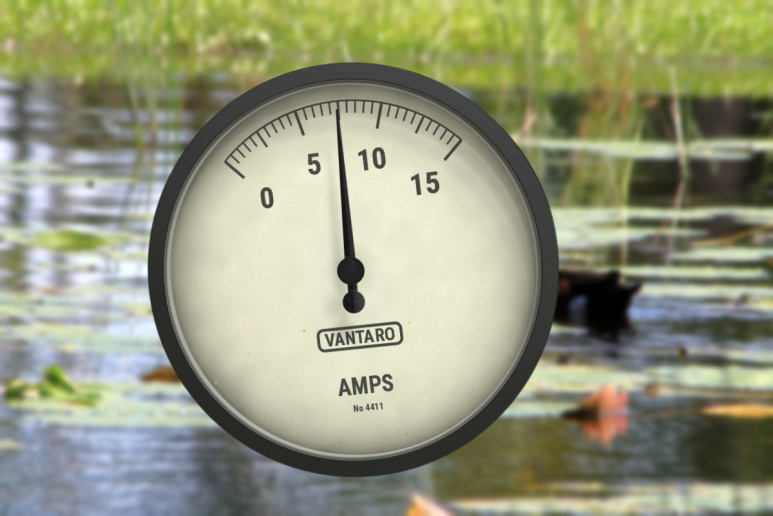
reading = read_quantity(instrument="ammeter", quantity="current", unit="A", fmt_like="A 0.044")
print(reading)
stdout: A 7.5
